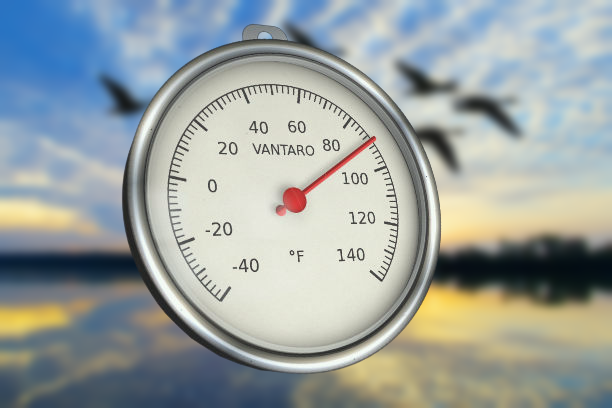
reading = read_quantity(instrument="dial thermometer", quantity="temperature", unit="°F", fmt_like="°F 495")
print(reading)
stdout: °F 90
